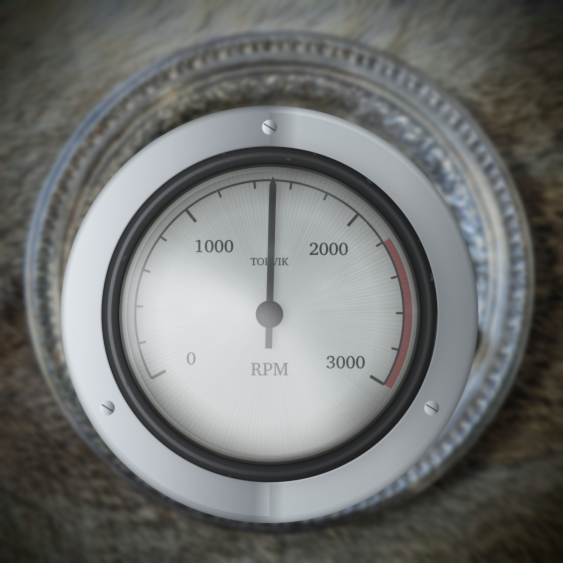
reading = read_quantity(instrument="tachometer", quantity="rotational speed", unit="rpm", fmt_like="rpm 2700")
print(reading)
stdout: rpm 1500
